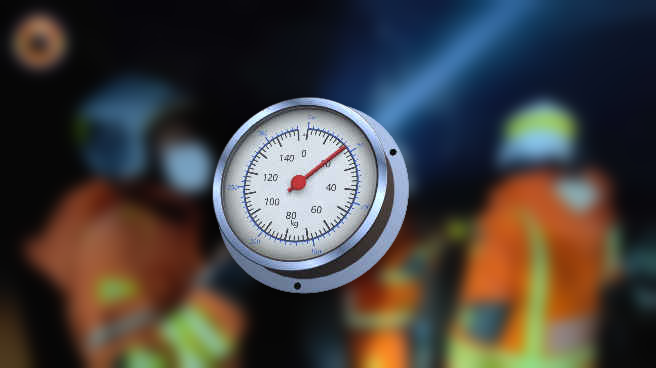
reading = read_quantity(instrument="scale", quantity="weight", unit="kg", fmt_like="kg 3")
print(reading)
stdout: kg 20
